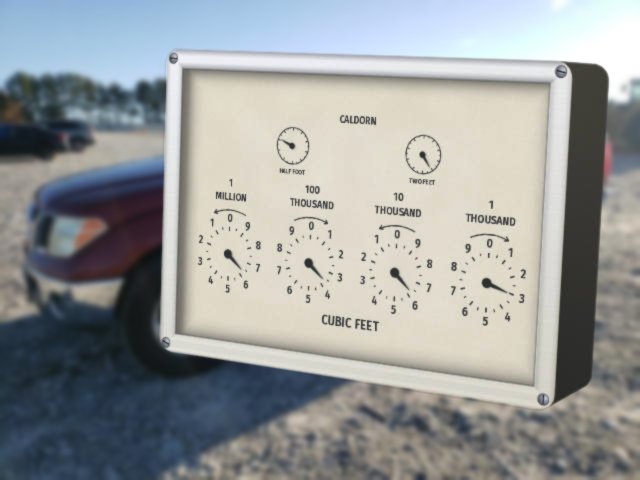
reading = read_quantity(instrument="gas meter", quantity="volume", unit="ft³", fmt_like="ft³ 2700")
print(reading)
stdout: ft³ 636300
